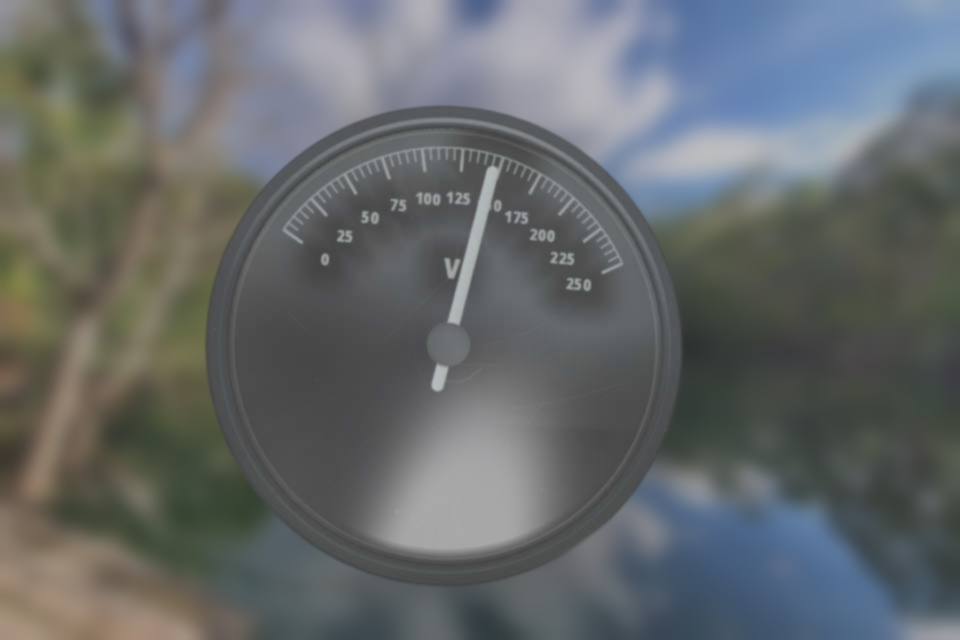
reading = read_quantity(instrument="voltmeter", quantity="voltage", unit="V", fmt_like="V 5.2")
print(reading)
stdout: V 145
